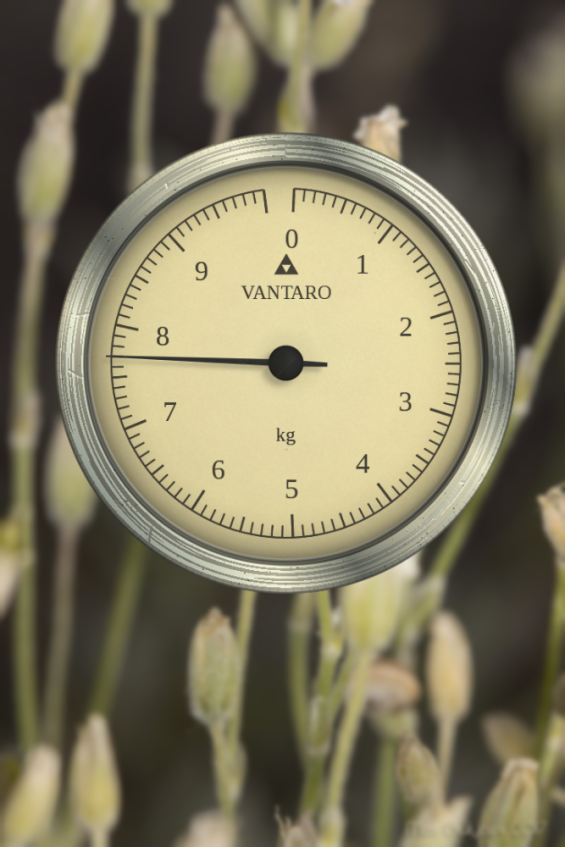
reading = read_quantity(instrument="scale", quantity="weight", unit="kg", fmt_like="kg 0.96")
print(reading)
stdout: kg 7.7
